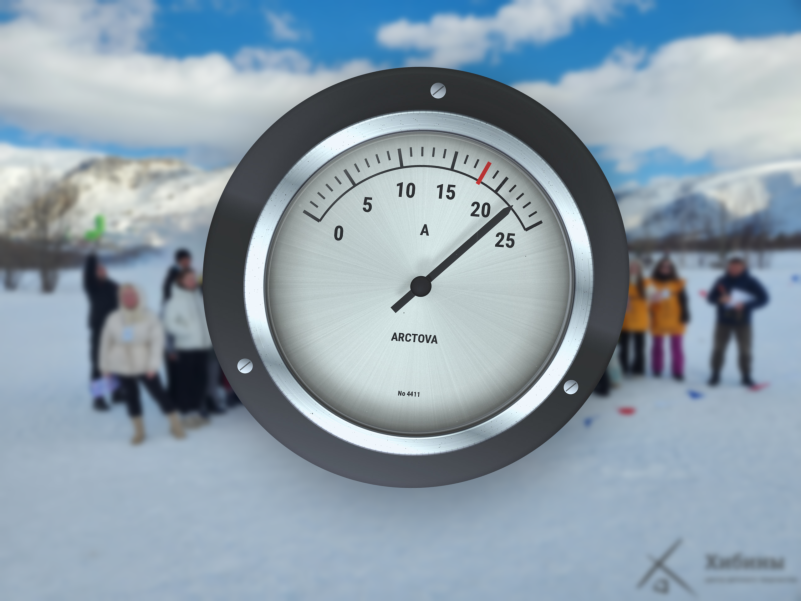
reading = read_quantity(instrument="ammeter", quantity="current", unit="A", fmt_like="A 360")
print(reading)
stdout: A 22
